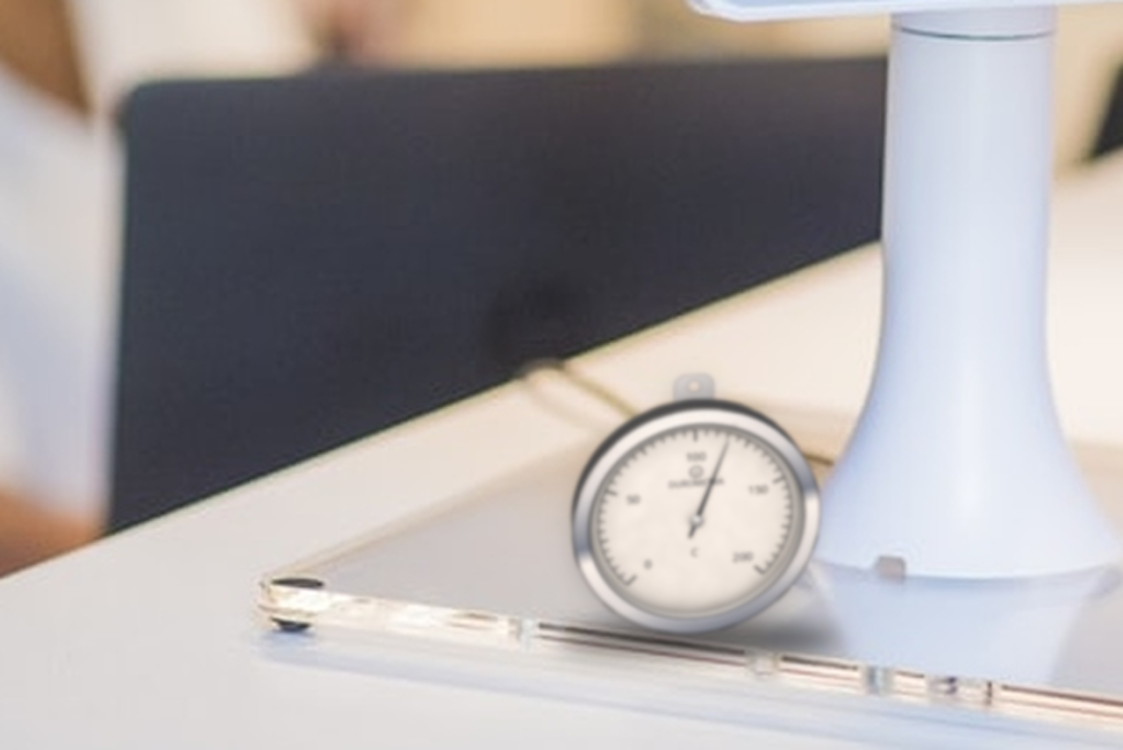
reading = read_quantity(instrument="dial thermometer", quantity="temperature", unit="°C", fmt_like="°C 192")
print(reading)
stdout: °C 115
